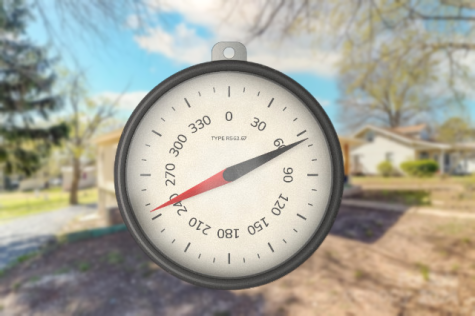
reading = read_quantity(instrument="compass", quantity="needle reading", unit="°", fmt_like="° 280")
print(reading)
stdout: ° 245
